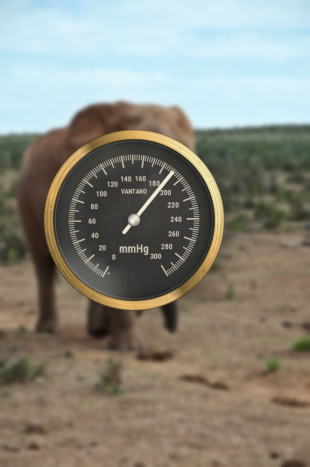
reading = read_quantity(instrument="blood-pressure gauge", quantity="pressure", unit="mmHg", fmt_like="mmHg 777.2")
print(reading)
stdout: mmHg 190
